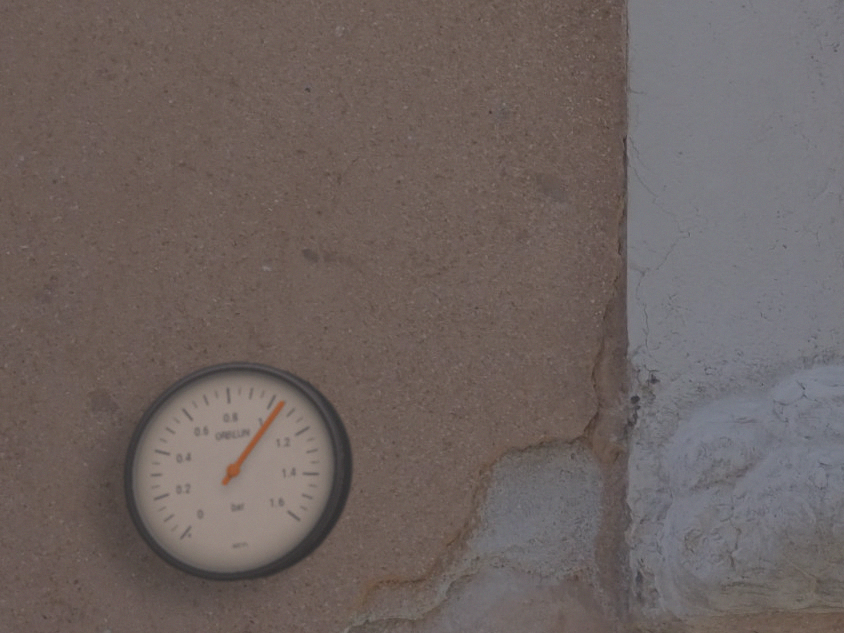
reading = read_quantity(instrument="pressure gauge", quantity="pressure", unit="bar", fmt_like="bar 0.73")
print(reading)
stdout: bar 1.05
